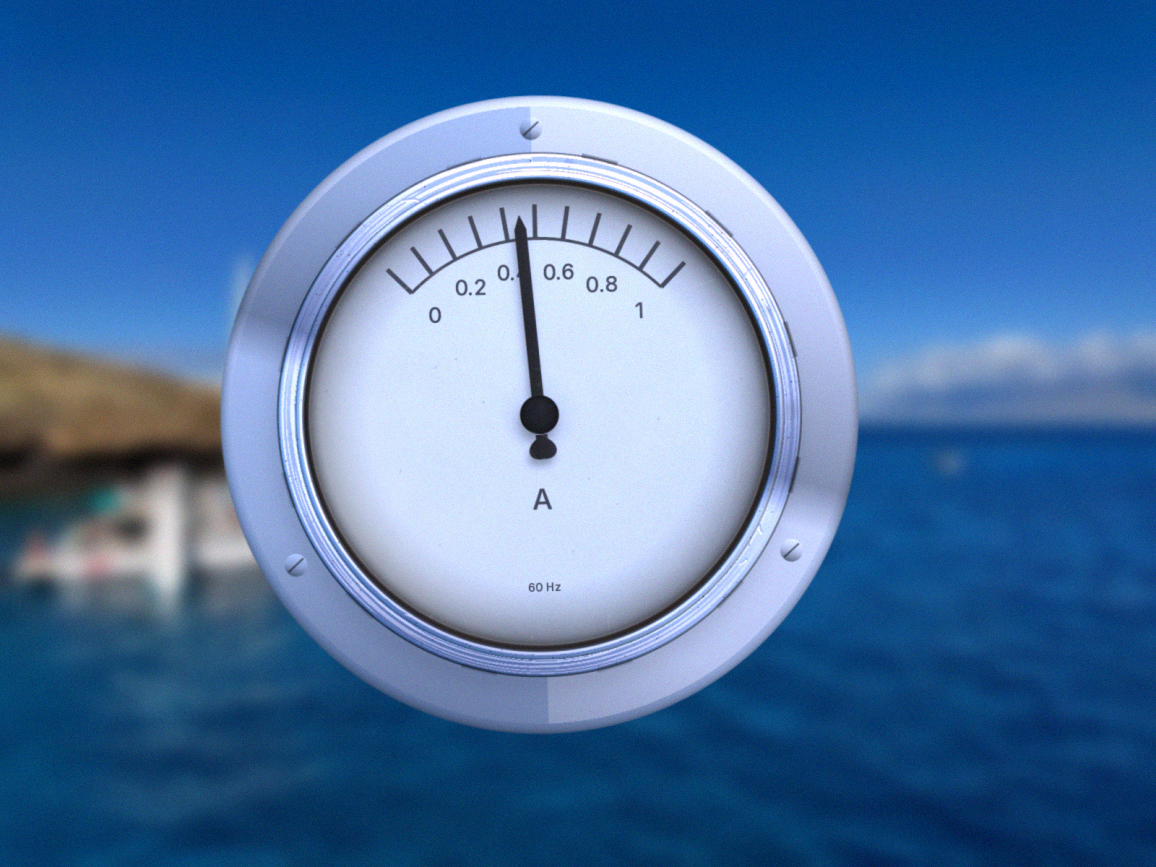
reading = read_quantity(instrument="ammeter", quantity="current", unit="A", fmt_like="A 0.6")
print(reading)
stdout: A 0.45
